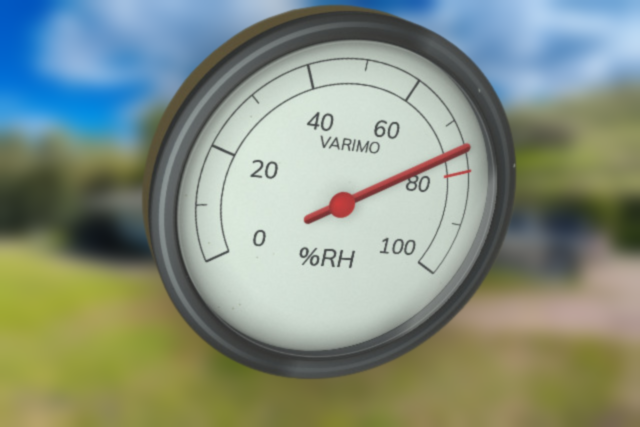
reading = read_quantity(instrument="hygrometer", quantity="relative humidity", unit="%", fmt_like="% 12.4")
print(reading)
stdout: % 75
